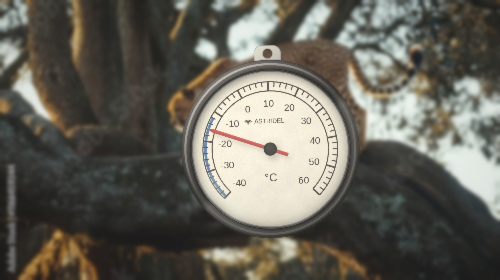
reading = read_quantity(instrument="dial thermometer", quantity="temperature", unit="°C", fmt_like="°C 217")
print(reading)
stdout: °C -16
